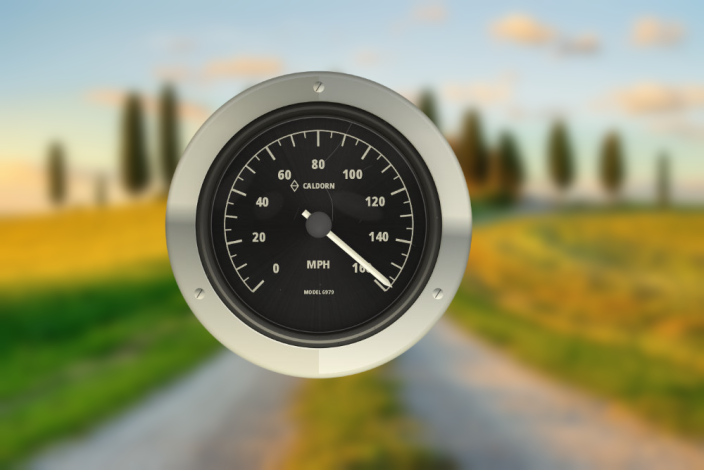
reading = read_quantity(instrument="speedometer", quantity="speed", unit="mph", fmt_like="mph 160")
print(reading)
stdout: mph 157.5
